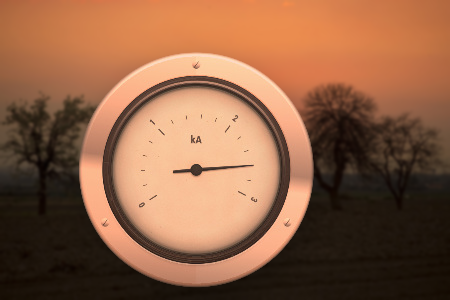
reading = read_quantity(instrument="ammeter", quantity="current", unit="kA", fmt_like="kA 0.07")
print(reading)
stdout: kA 2.6
